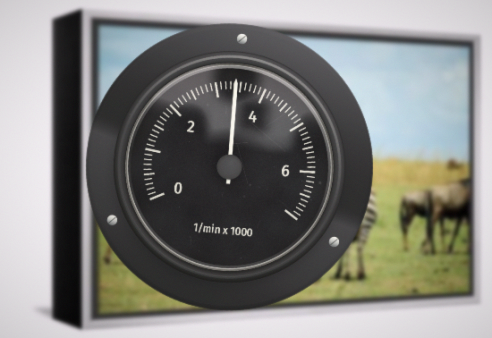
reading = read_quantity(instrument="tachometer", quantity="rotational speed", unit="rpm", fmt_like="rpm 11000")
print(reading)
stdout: rpm 3400
